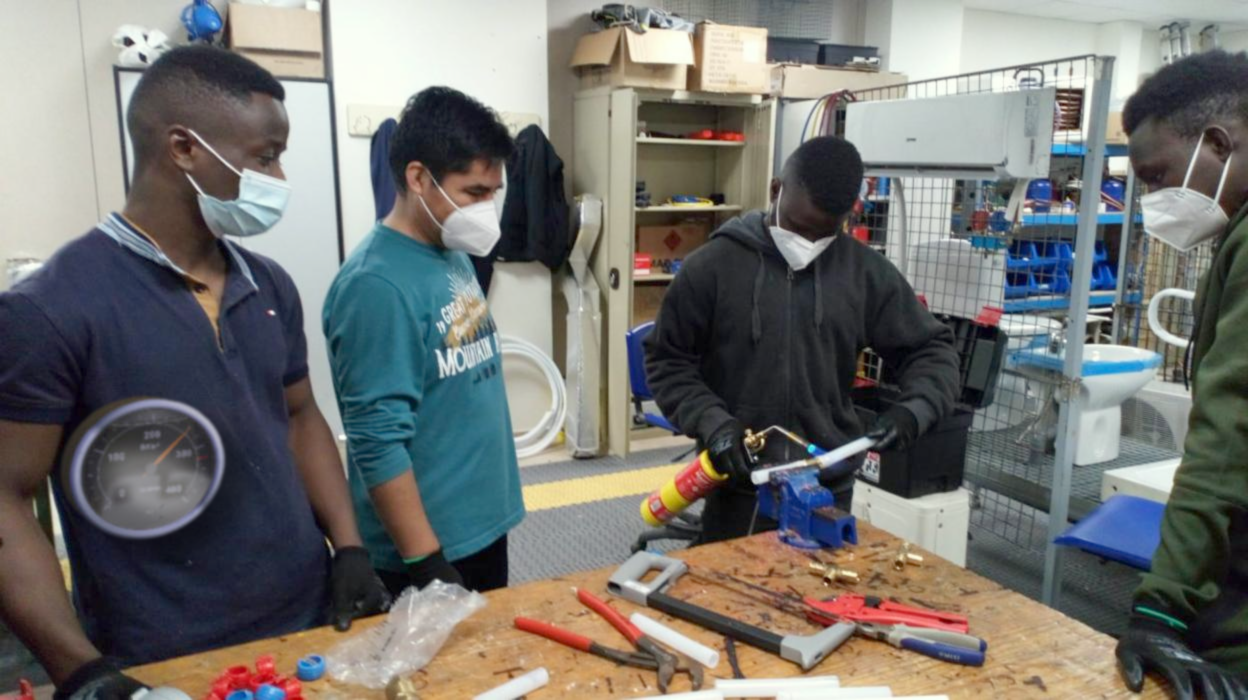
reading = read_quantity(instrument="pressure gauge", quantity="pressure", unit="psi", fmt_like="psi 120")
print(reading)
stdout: psi 260
